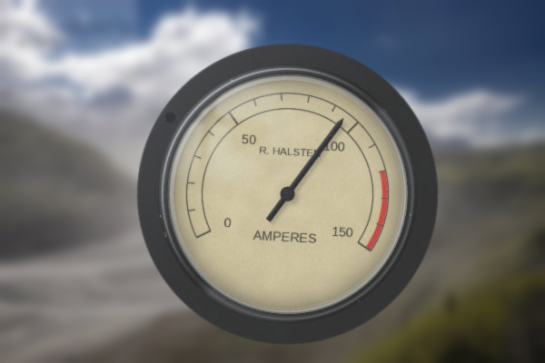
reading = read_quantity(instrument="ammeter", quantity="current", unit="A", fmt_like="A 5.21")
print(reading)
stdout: A 95
